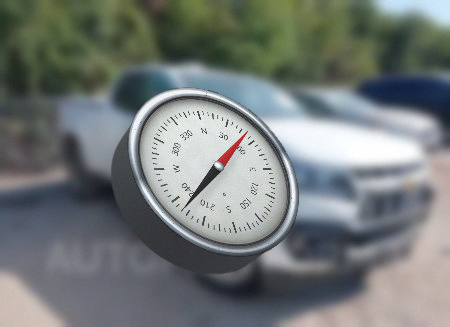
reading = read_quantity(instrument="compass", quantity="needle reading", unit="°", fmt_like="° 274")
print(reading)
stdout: ° 50
